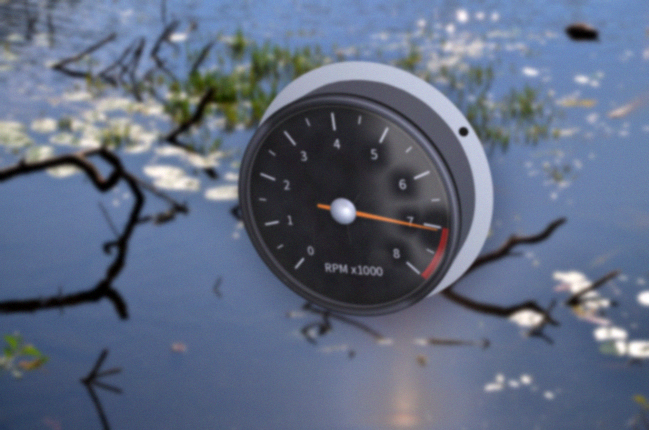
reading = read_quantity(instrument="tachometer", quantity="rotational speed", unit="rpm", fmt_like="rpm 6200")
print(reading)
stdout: rpm 7000
